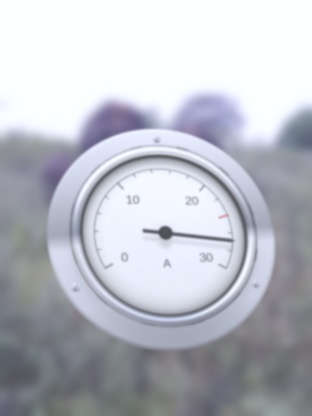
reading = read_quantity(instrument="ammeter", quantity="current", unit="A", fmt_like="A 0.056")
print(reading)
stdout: A 27
